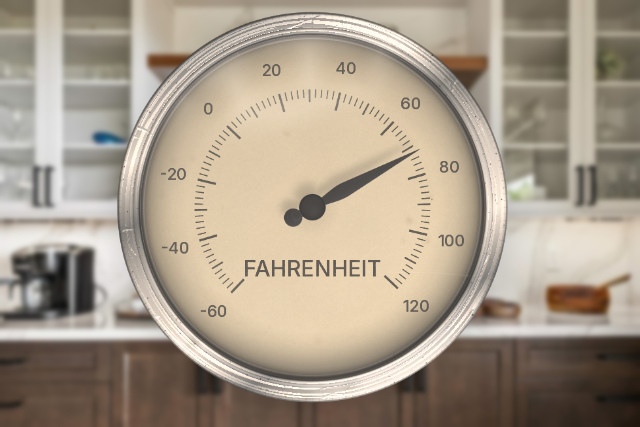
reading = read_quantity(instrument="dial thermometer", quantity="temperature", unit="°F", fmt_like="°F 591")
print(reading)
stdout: °F 72
